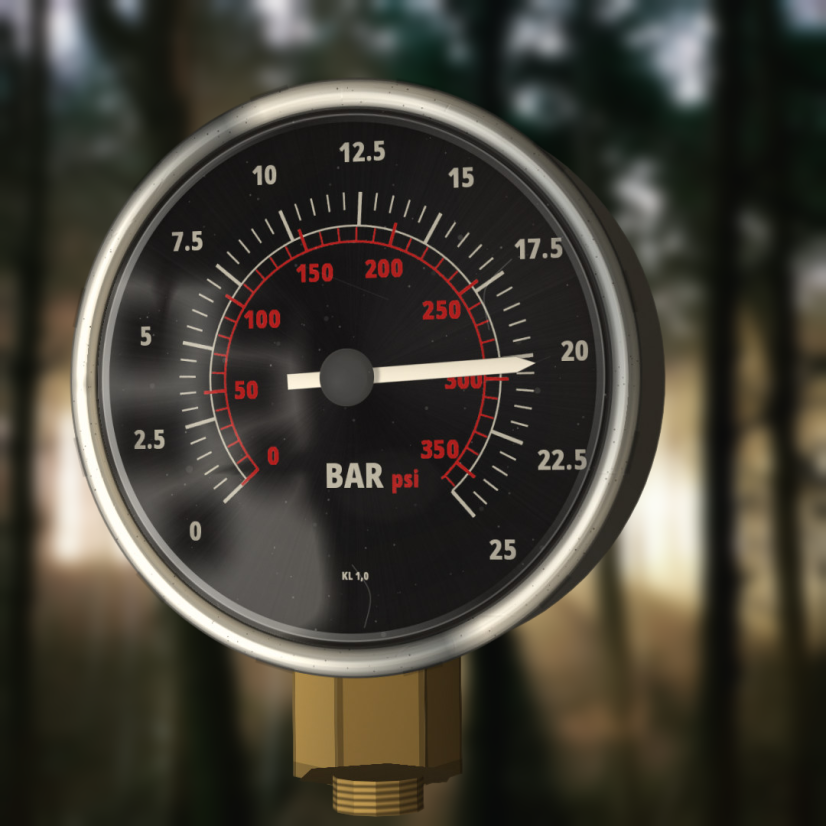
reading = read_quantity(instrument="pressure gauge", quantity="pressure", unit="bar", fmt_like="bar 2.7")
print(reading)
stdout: bar 20.25
